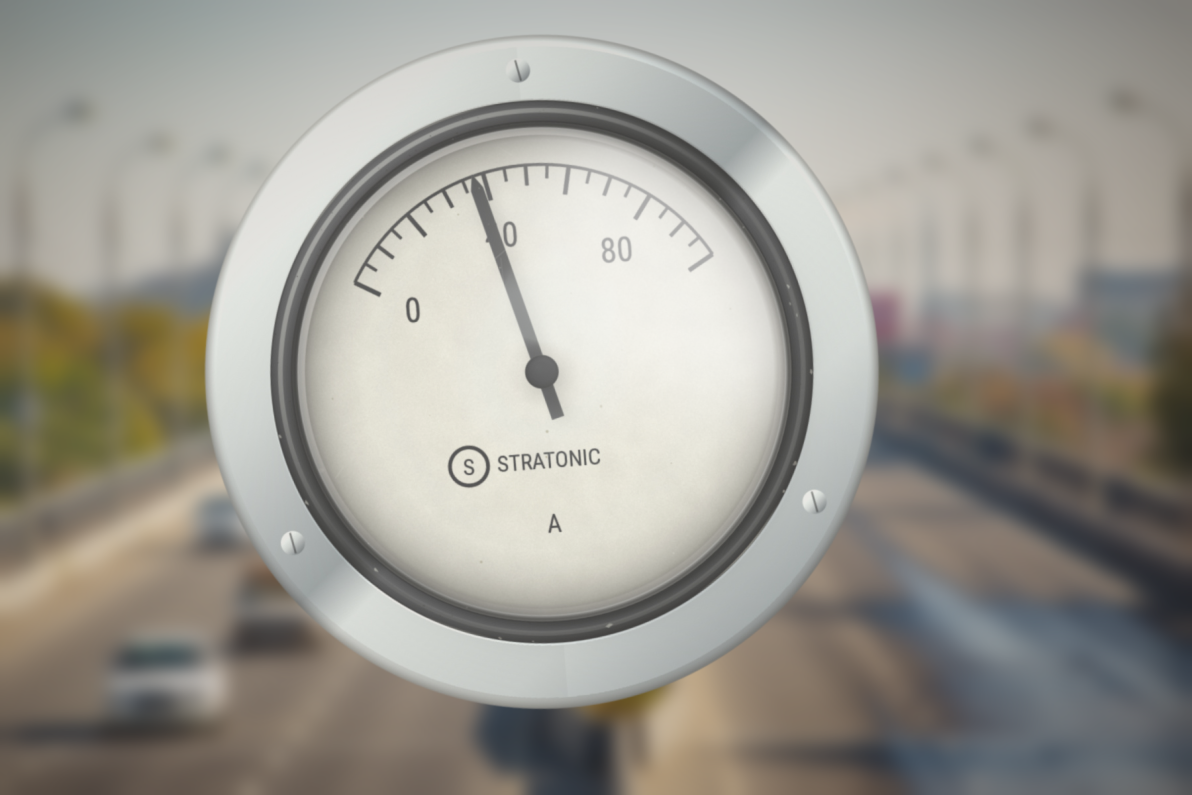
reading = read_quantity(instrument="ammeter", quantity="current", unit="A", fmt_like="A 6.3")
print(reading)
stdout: A 37.5
